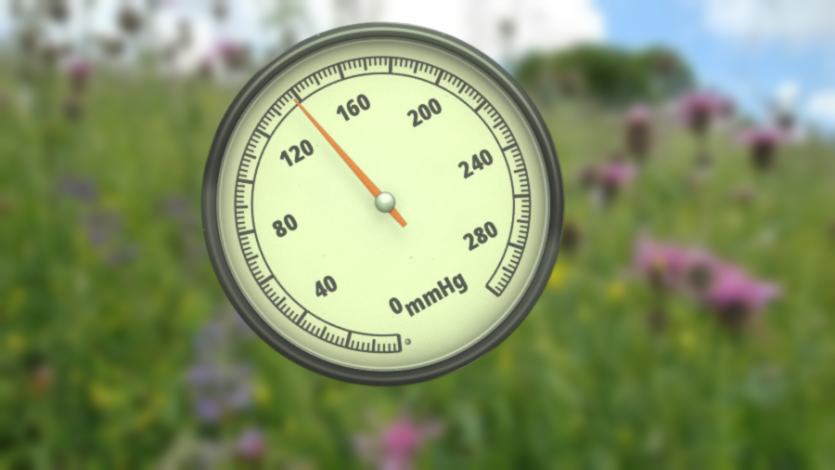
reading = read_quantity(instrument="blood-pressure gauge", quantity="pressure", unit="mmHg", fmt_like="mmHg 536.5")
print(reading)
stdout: mmHg 138
